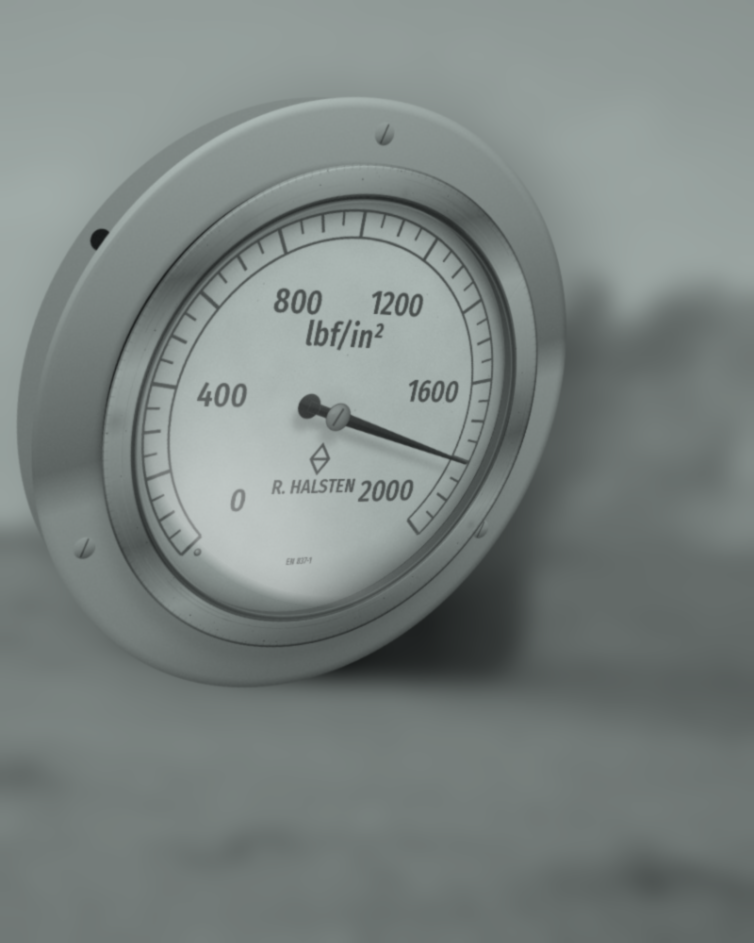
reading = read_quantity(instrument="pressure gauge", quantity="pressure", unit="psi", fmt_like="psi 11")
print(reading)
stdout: psi 1800
